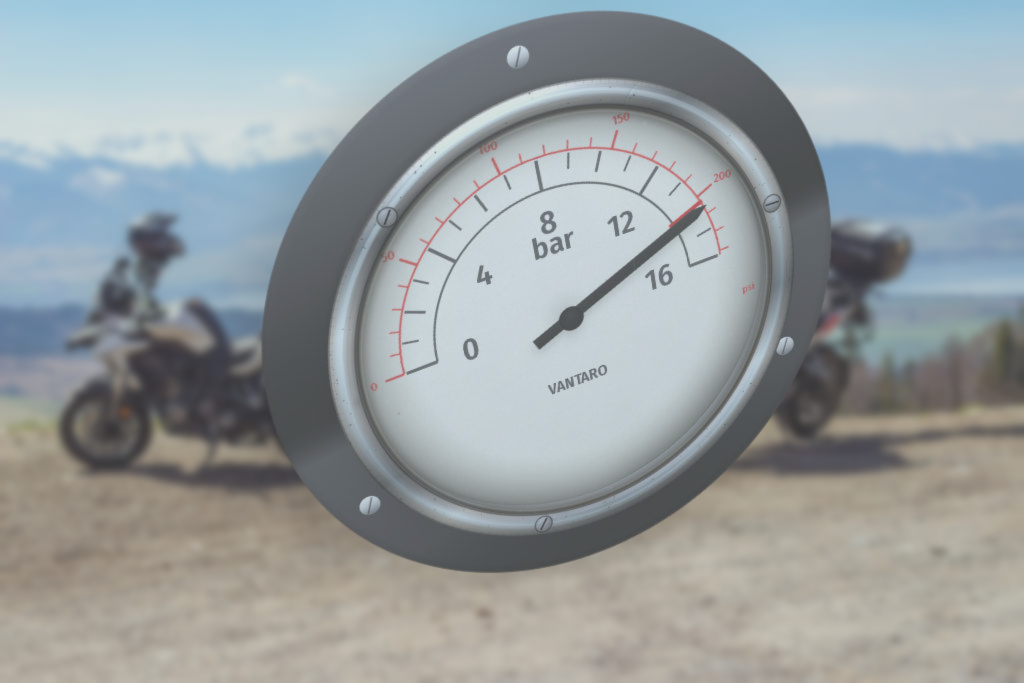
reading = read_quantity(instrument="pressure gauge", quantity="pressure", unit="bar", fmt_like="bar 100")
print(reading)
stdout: bar 14
